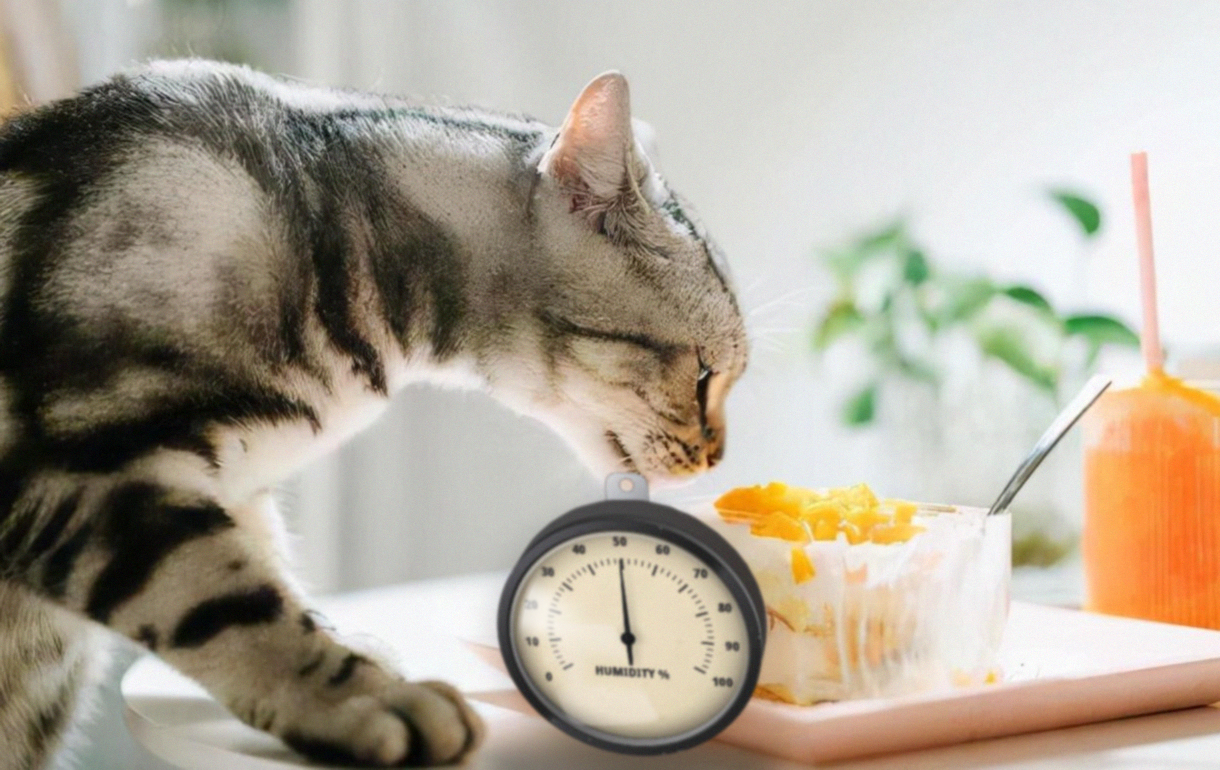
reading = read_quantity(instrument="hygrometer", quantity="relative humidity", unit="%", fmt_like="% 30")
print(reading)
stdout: % 50
